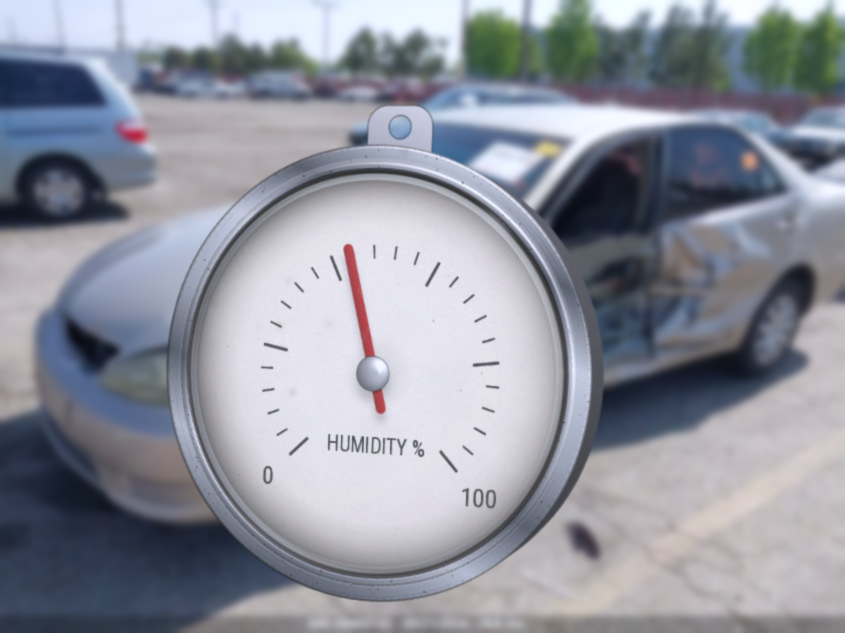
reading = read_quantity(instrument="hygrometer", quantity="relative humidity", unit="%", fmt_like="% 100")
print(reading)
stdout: % 44
